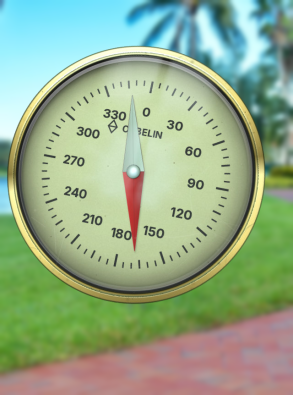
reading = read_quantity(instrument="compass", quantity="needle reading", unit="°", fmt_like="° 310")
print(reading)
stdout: ° 167.5
